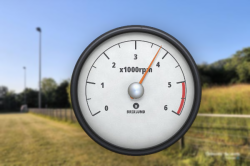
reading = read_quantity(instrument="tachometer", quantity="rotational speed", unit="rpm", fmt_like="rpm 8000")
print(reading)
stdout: rpm 3750
